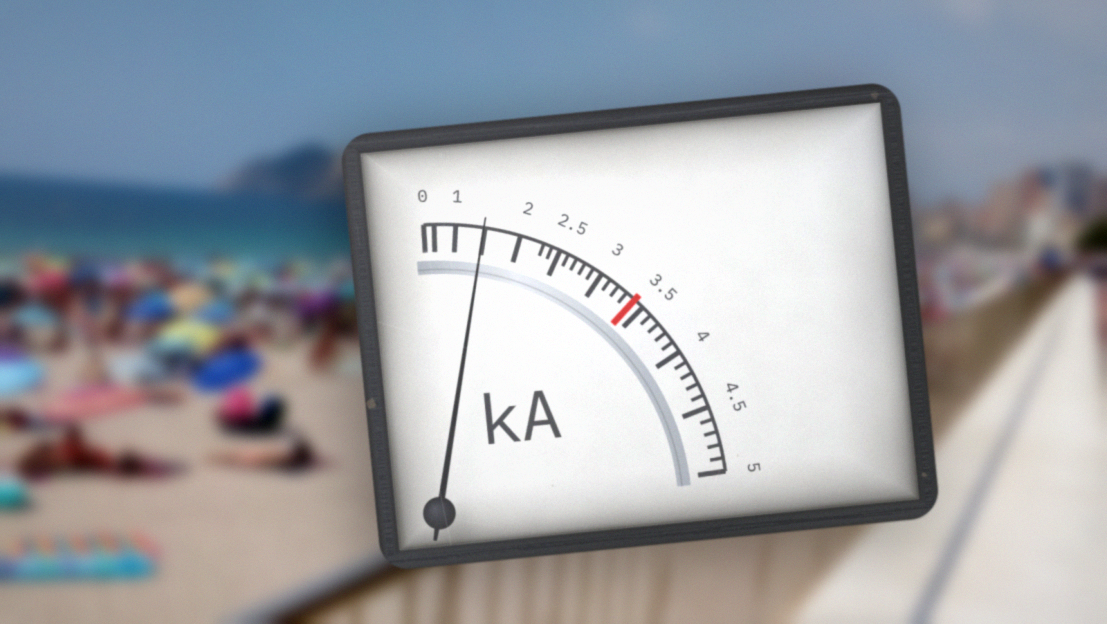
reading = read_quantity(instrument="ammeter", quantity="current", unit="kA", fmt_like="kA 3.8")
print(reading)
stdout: kA 1.5
